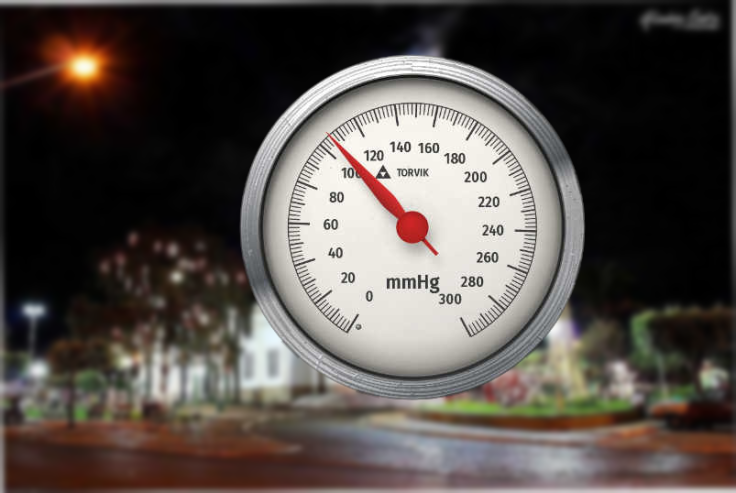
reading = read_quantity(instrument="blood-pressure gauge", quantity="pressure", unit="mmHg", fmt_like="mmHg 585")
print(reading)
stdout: mmHg 106
